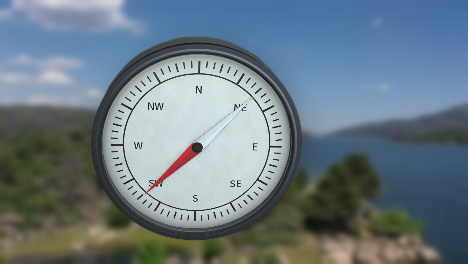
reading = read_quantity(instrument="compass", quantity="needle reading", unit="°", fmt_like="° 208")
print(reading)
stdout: ° 225
